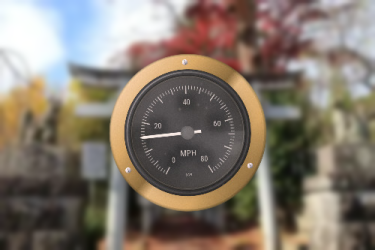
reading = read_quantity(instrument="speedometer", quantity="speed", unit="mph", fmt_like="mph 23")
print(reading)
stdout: mph 15
